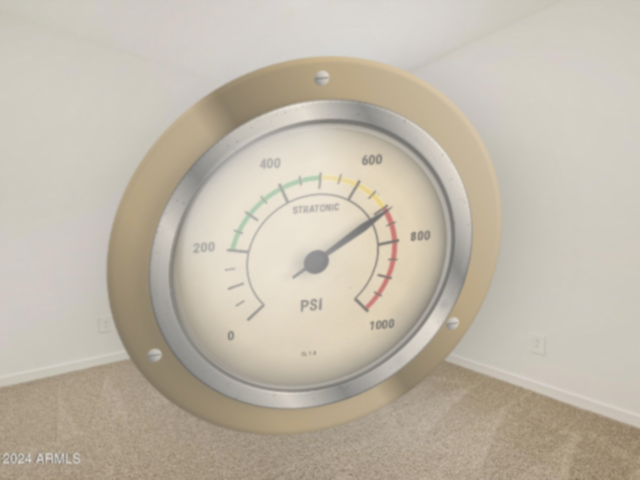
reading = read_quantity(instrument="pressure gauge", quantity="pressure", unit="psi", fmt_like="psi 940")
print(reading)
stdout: psi 700
